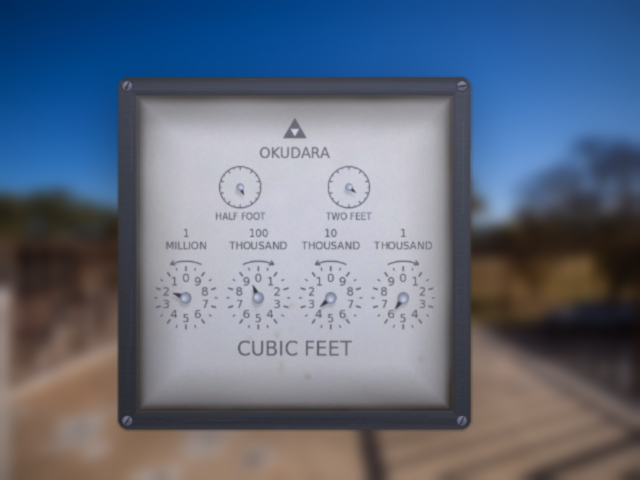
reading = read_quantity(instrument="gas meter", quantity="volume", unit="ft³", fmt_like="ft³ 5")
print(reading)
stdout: ft³ 193600
